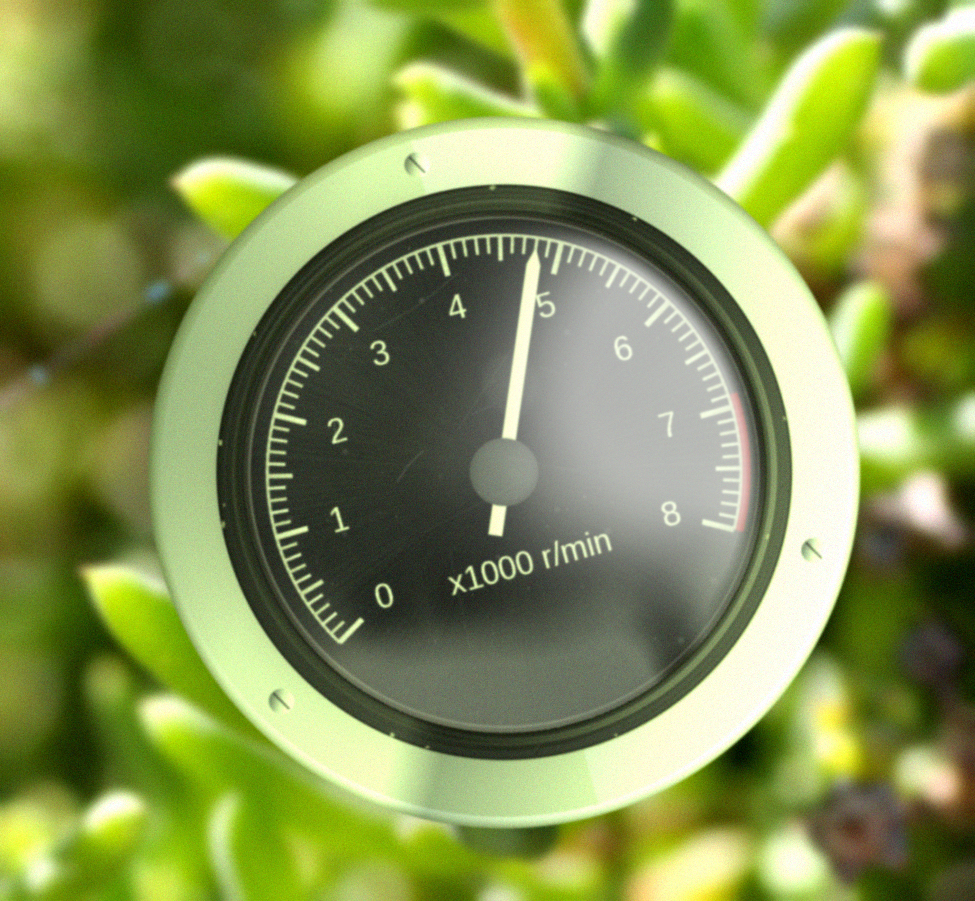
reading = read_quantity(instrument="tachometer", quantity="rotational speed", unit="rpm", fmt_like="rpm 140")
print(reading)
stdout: rpm 4800
